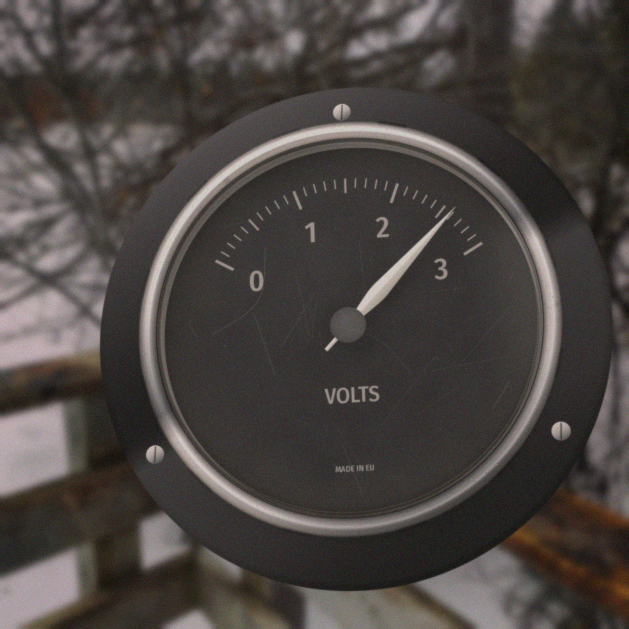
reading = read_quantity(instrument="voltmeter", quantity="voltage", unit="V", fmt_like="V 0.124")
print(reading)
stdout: V 2.6
